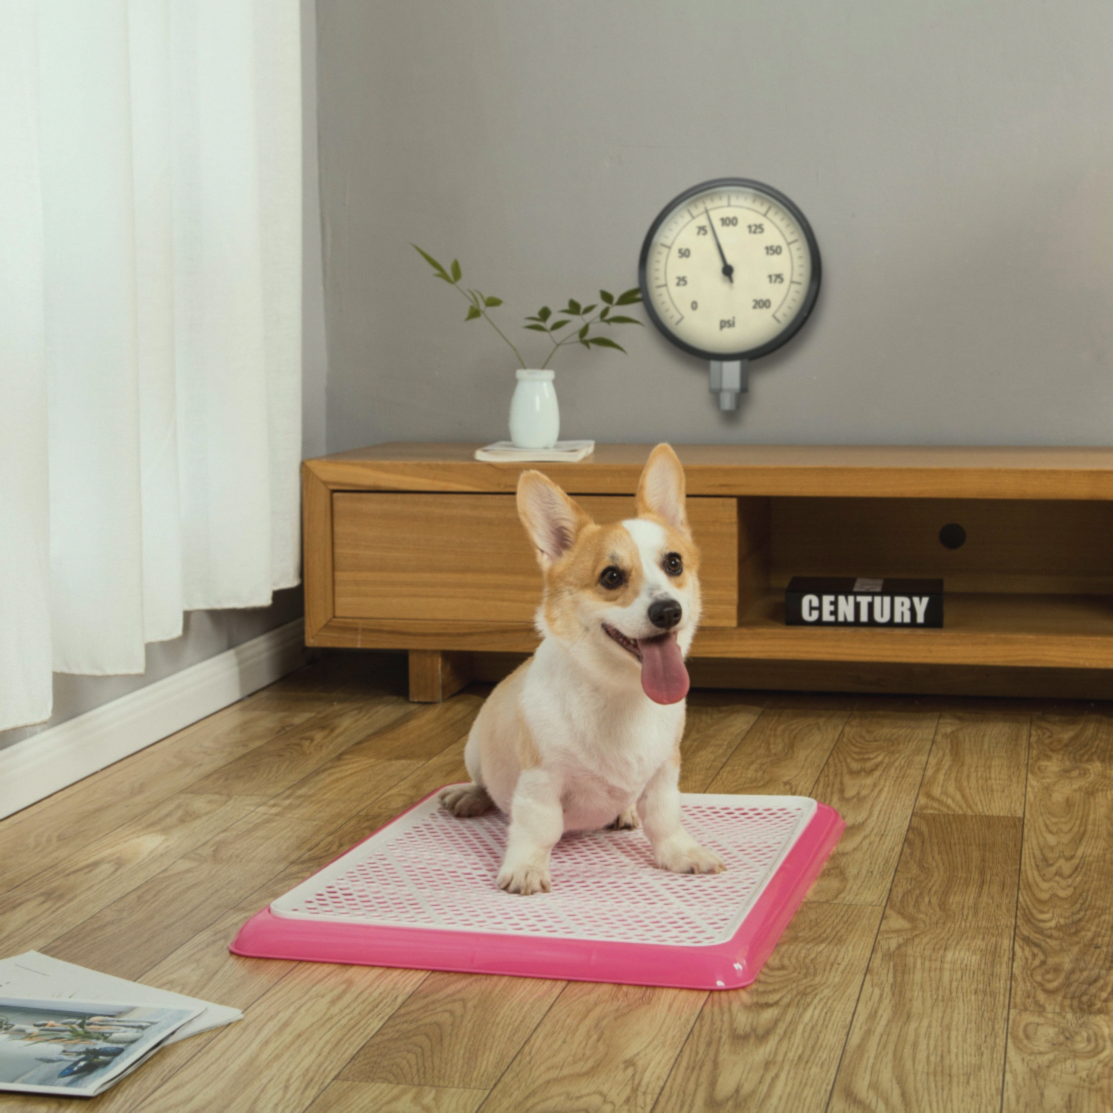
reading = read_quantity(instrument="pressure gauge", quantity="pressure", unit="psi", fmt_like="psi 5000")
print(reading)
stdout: psi 85
